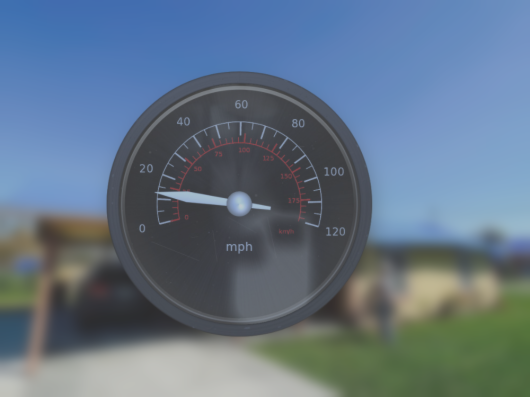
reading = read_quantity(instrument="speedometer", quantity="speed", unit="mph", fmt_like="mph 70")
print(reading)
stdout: mph 12.5
